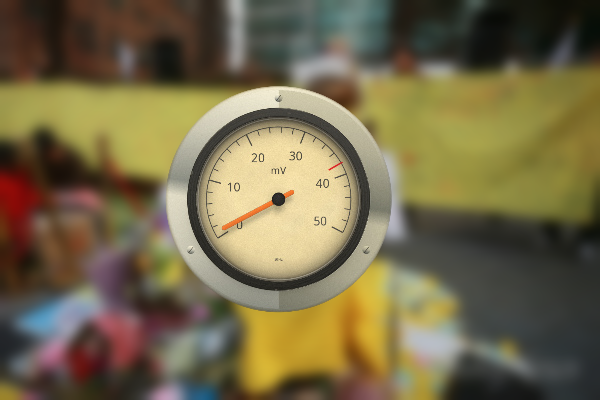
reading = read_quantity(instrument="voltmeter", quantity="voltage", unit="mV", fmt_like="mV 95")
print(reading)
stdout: mV 1
